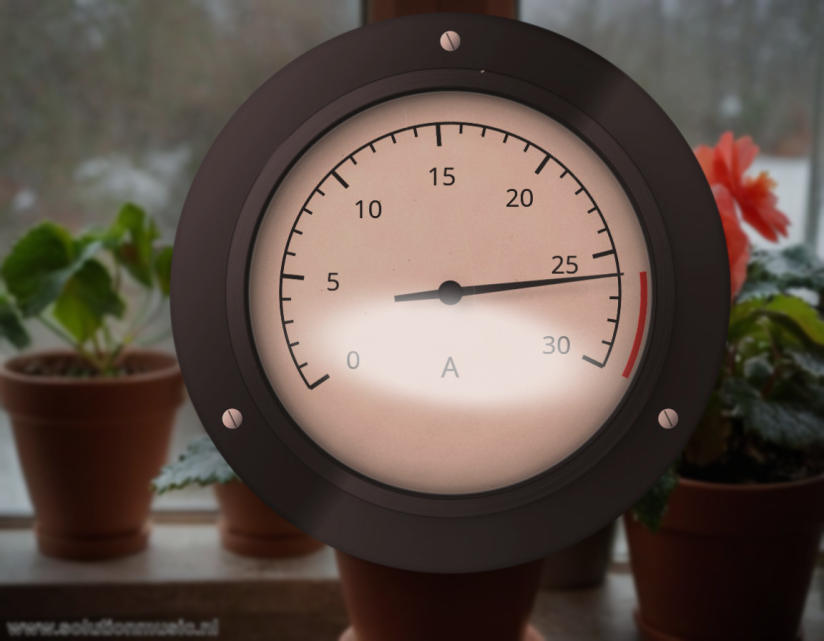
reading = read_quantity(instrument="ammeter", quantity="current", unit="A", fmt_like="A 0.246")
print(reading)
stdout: A 26
